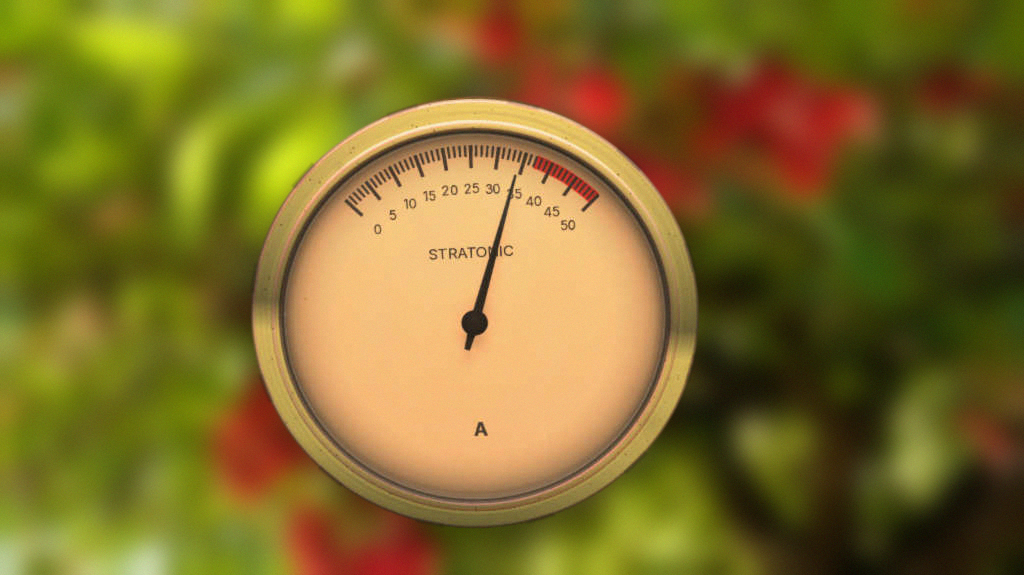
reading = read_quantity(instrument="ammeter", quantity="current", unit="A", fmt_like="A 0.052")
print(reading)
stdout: A 34
